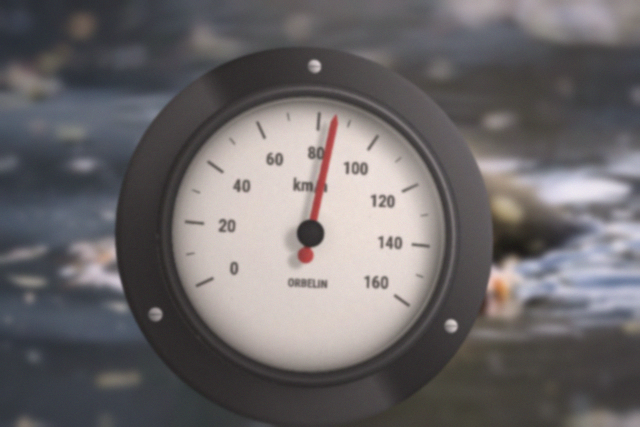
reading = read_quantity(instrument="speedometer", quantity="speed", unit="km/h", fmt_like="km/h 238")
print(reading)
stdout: km/h 85
